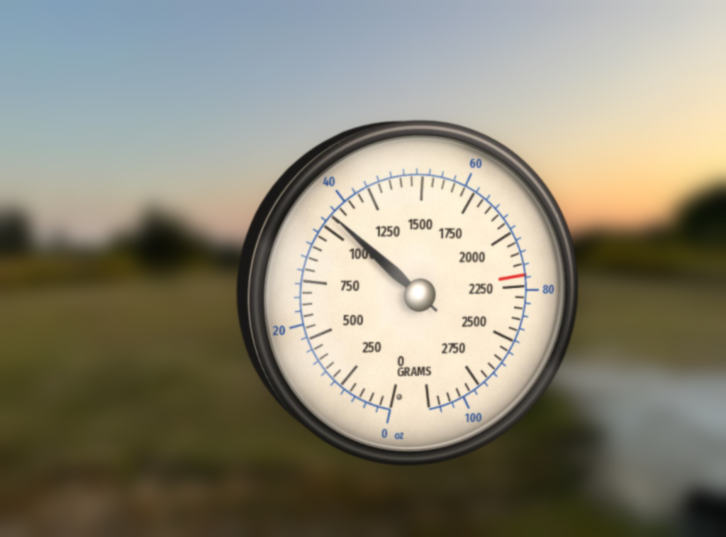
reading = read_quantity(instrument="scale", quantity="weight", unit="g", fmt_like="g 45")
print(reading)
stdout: g 1050
